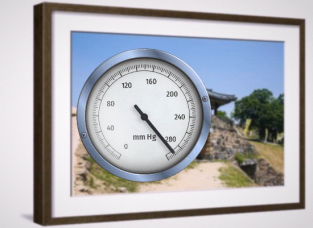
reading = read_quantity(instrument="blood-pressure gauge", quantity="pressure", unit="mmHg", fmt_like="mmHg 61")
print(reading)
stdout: mmHg 290
